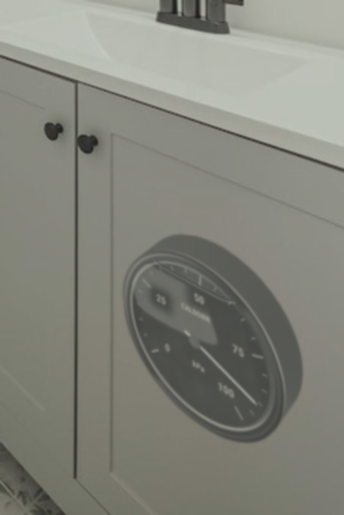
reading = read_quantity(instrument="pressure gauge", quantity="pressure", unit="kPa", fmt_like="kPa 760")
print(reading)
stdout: kPa 90
